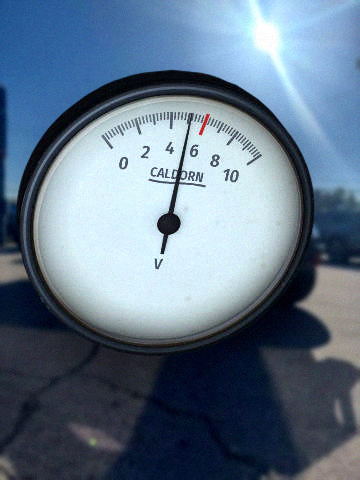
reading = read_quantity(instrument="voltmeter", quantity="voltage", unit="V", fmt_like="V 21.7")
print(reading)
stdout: V 5
